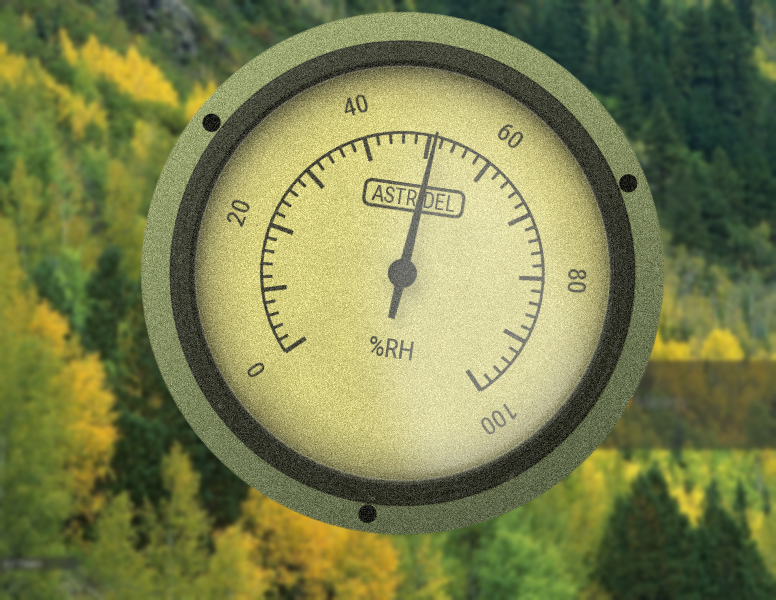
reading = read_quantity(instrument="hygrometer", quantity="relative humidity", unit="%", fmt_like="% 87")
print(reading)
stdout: % 51
